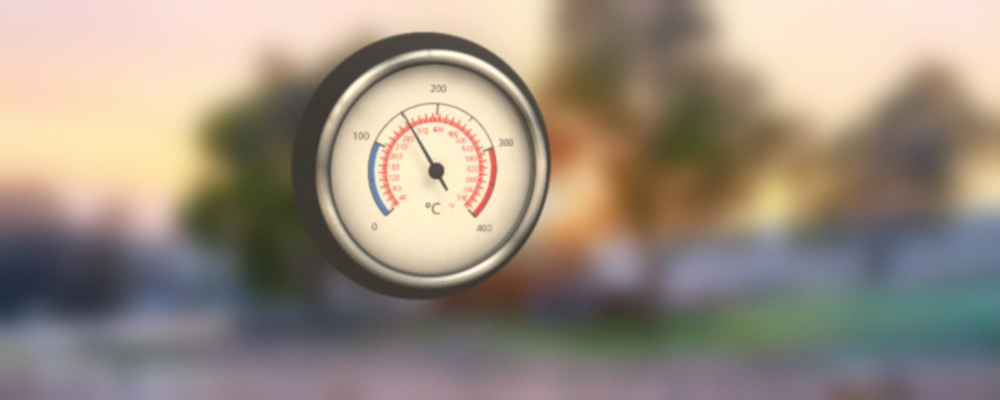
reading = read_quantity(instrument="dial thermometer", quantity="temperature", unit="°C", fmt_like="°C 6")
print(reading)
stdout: °C 150
